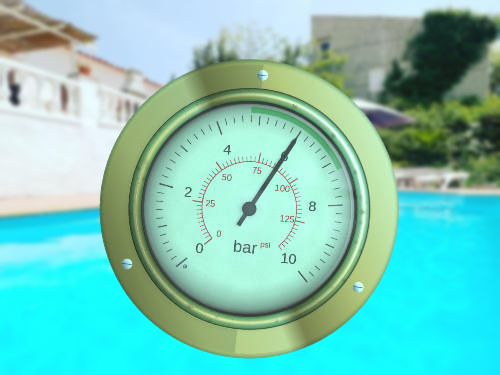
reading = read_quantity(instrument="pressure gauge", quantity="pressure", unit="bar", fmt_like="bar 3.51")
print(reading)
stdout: bar 6
